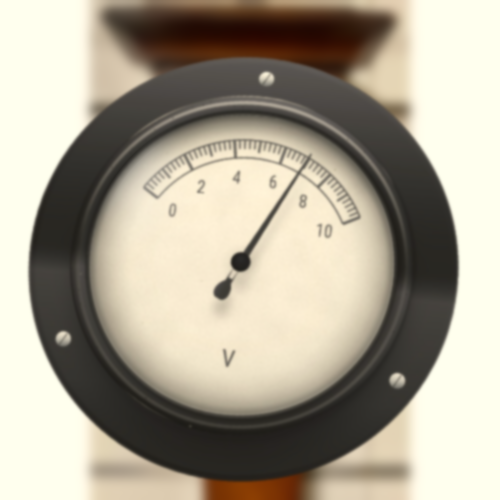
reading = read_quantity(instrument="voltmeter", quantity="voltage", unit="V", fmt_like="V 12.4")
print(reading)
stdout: V 7
